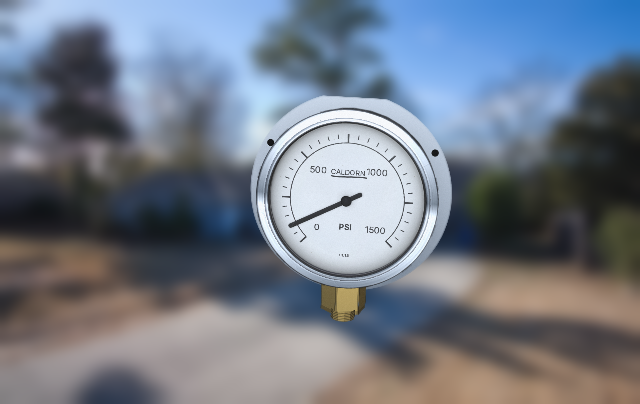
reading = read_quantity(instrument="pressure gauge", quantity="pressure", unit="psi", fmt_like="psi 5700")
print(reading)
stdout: psi 100
